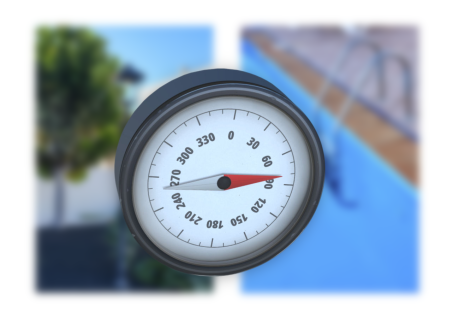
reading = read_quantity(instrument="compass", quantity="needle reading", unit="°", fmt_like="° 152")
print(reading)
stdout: ° 80
